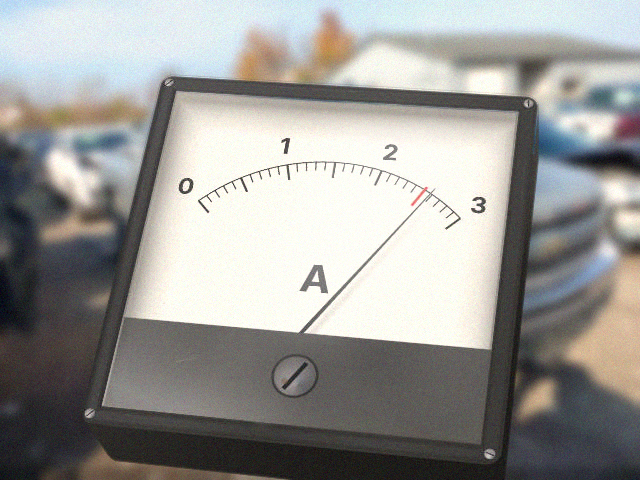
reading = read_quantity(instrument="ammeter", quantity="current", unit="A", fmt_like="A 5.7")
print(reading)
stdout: A 2.6
